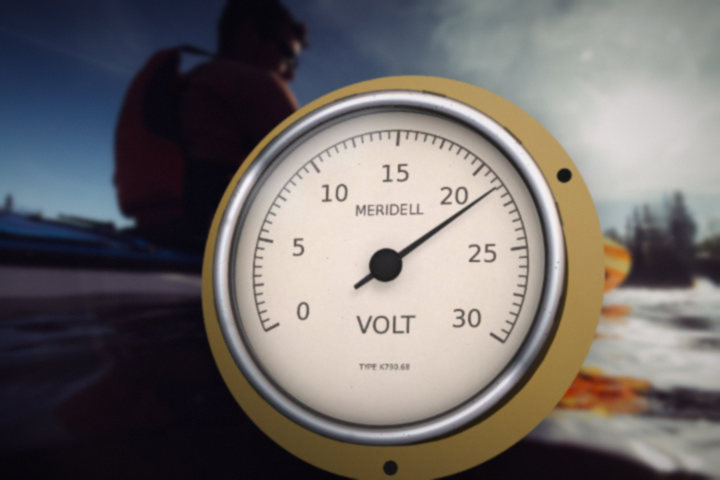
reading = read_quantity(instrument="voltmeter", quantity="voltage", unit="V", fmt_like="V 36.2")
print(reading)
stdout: V 21.5
